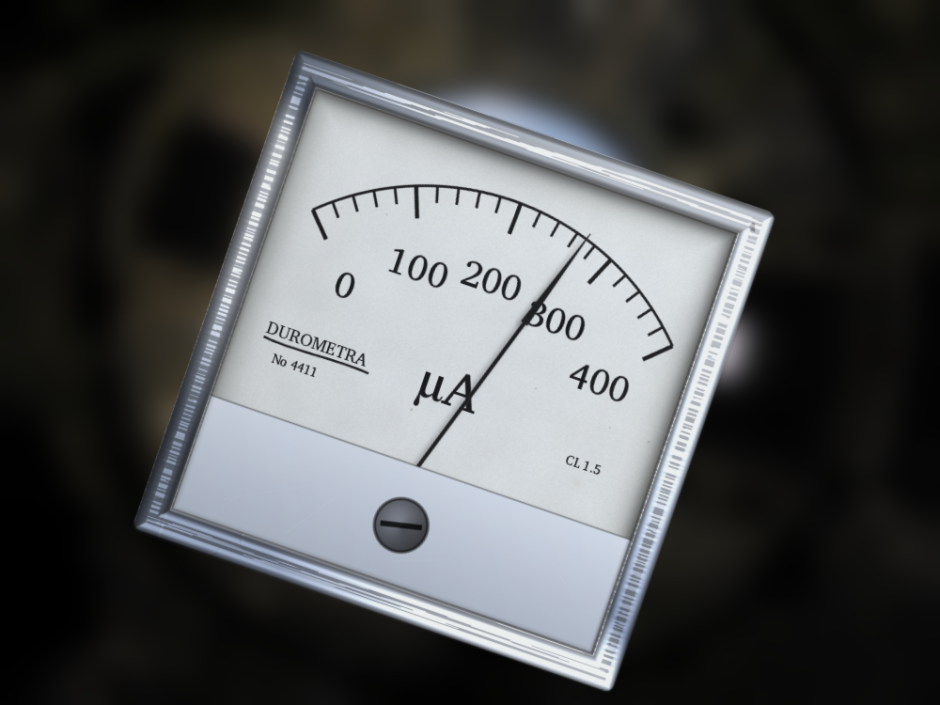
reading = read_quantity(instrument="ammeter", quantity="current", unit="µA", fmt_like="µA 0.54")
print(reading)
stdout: µA 270
